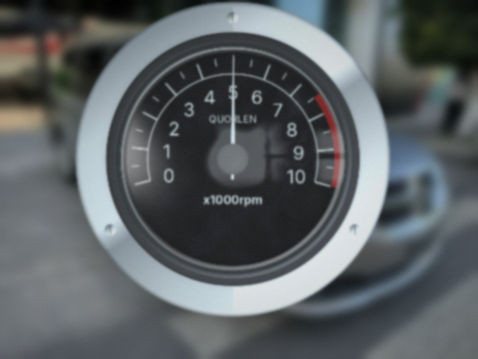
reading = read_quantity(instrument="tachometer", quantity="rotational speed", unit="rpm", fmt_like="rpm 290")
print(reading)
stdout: rpm 5000
